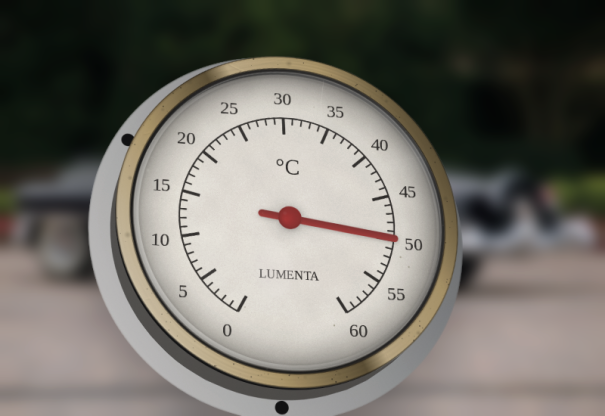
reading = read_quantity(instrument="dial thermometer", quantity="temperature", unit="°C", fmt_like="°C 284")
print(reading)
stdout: °C 50
